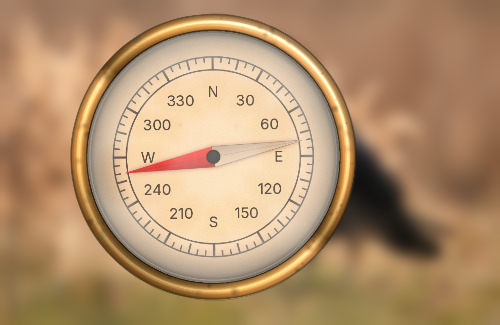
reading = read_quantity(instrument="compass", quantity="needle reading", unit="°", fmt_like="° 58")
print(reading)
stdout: ° 260
